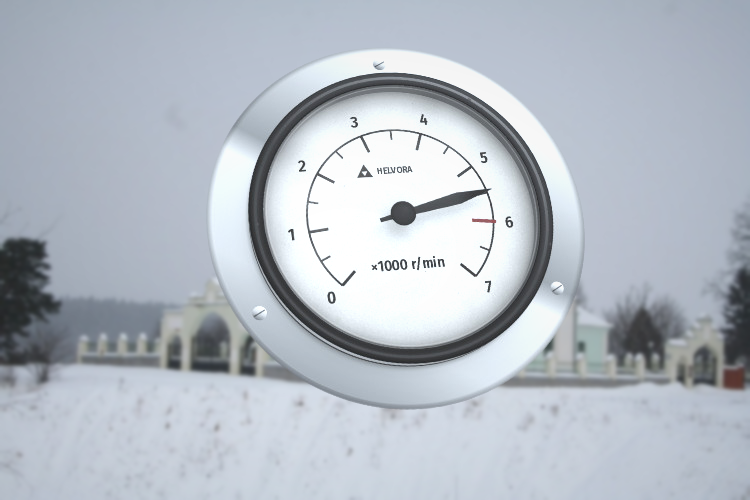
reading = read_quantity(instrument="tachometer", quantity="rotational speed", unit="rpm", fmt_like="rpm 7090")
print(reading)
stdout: rpm 5500
